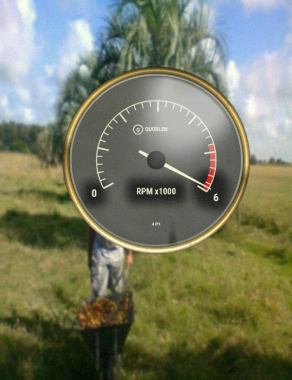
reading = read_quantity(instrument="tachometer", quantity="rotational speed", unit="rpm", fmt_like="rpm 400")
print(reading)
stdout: rpm 5900
